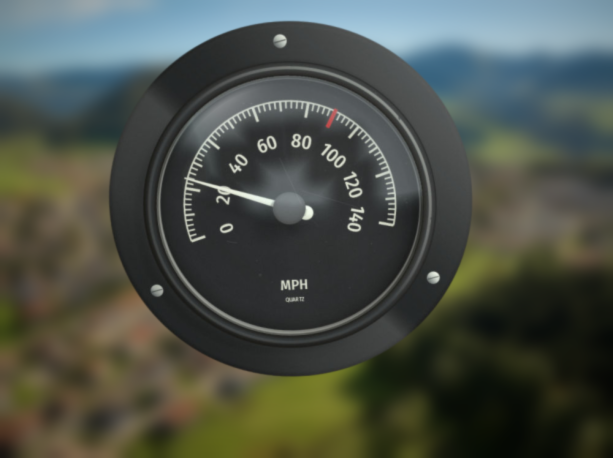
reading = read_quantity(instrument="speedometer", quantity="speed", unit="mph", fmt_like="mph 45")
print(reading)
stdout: mph 24
